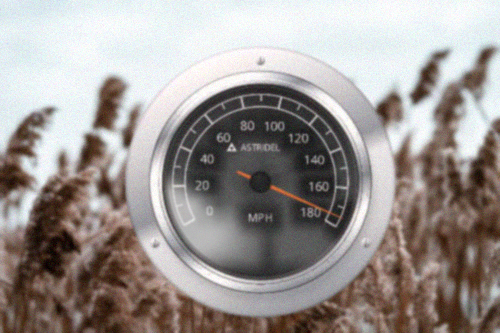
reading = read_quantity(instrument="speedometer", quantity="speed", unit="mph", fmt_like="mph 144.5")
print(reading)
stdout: mph 175
